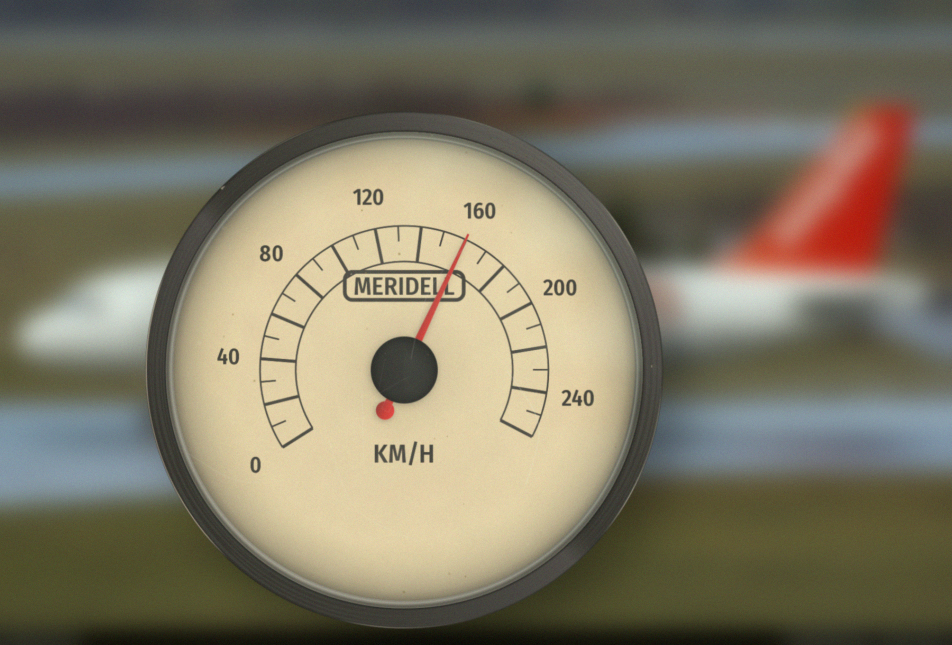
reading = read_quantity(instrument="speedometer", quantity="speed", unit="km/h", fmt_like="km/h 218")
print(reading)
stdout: km/h 160
